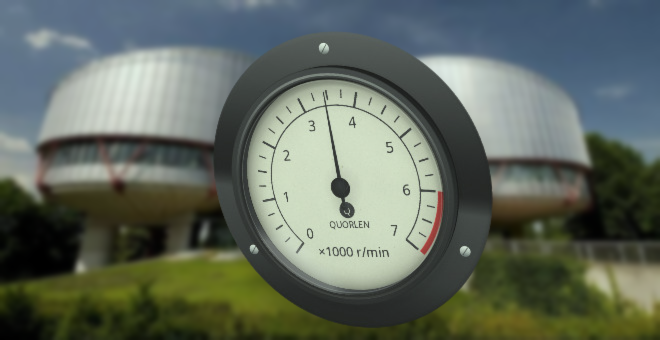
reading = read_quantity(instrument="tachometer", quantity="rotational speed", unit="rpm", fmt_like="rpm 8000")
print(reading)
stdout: rpm 3500
